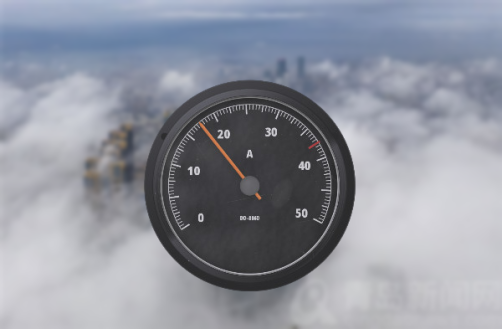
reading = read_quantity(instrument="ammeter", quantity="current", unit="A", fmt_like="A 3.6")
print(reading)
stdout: A 17.5
